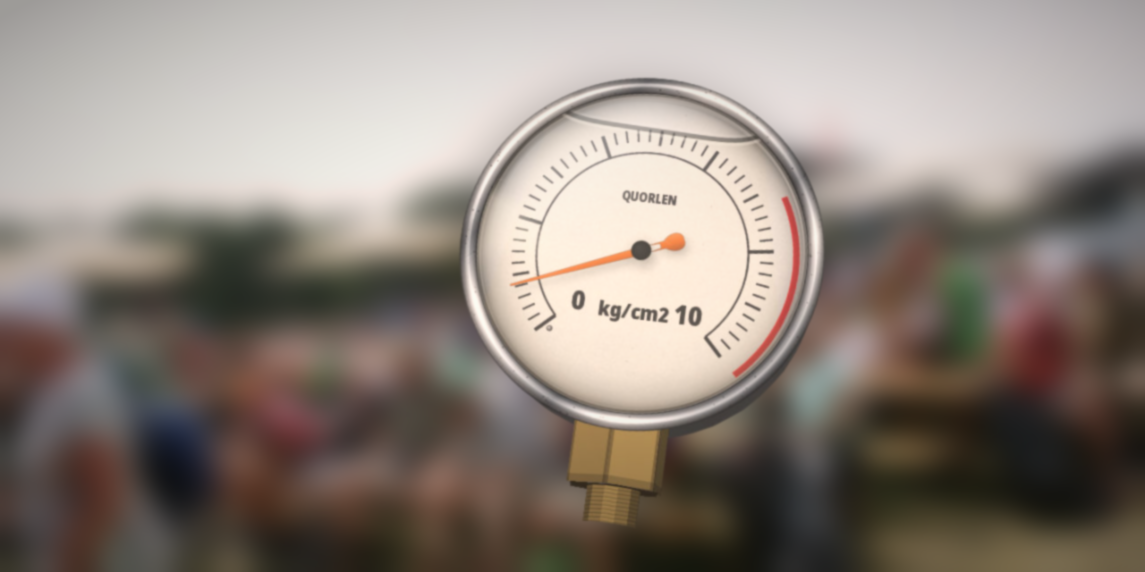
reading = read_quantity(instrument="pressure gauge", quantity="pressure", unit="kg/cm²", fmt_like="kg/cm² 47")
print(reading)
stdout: kg/cm² 0.8
